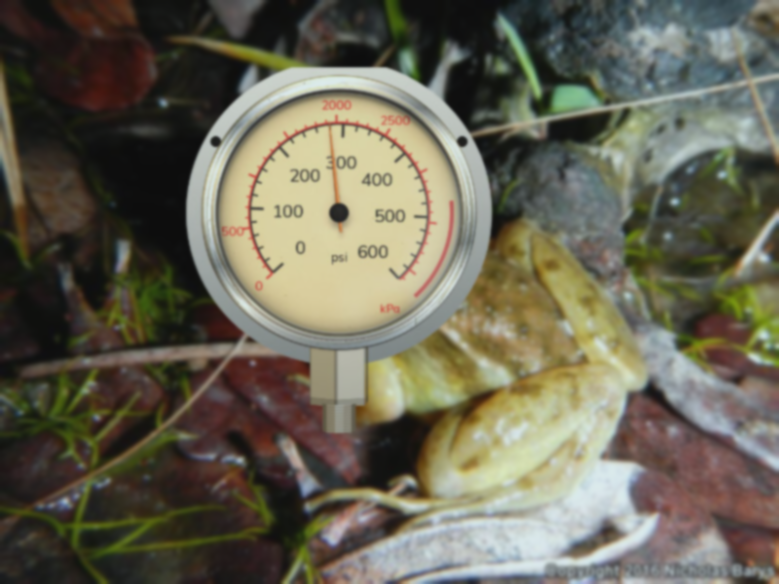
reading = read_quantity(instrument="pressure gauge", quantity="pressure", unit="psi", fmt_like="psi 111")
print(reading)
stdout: psi 280
